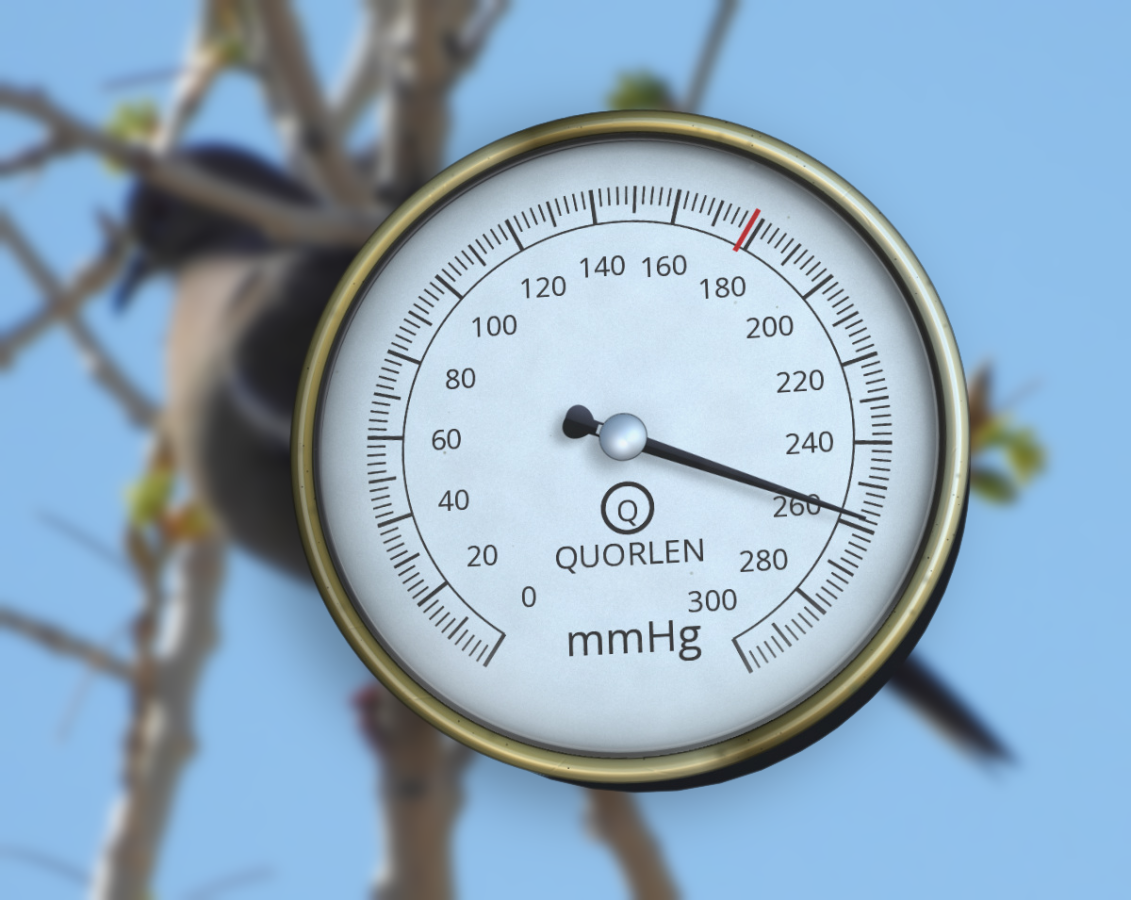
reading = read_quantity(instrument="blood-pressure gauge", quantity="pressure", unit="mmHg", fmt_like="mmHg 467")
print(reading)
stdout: mmHg 258
